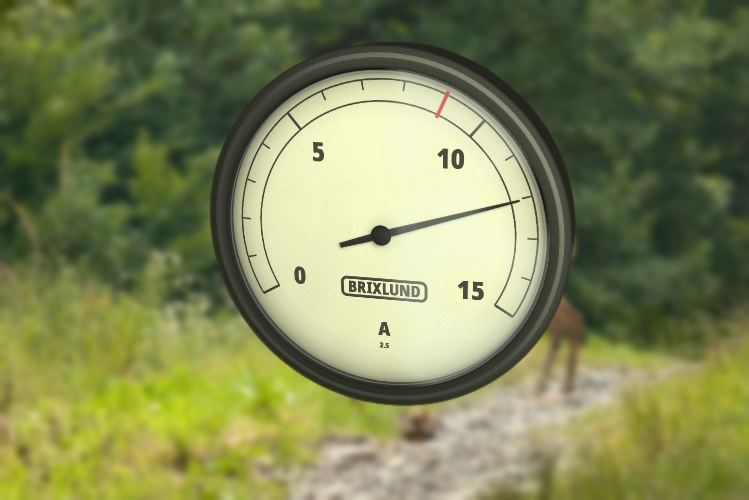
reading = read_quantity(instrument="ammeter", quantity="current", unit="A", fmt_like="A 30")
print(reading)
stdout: A 12
